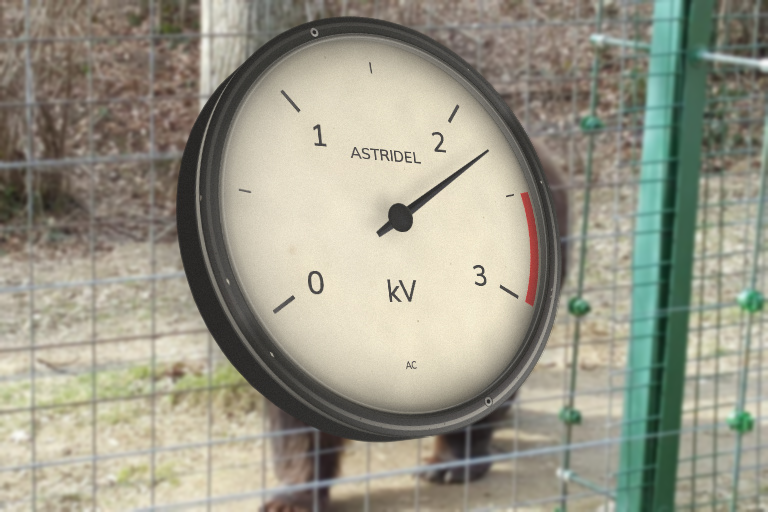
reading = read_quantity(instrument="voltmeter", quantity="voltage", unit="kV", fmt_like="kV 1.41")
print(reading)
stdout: kV 2.25
